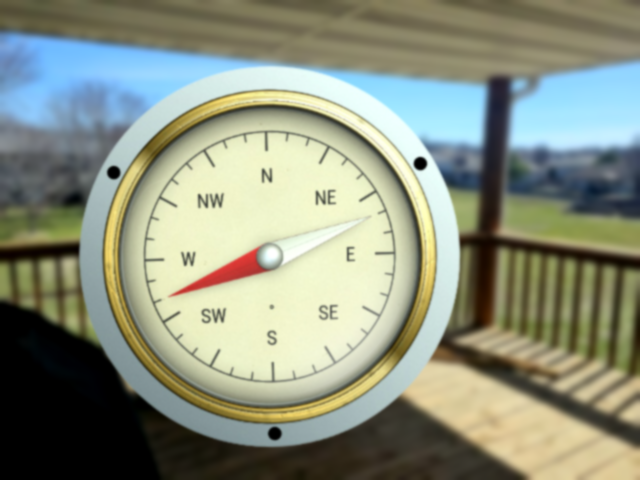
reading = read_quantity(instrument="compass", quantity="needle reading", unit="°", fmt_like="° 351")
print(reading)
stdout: ° 250
